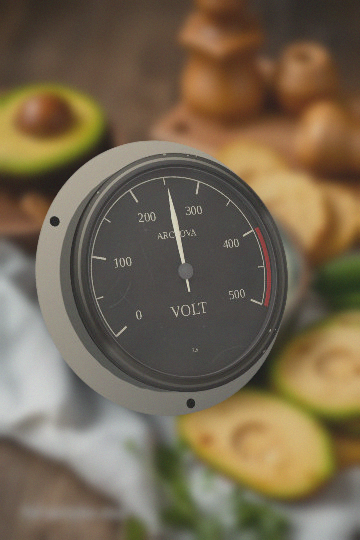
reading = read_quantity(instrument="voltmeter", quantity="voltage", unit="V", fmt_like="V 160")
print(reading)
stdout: V 250
